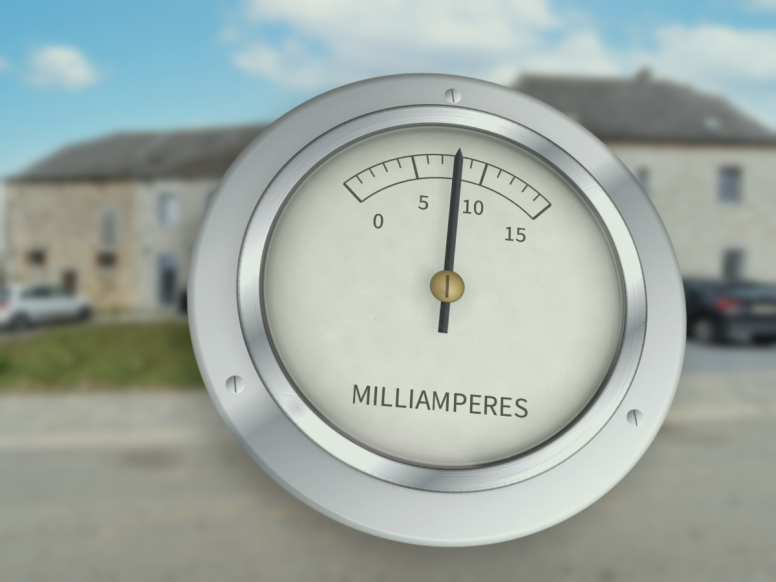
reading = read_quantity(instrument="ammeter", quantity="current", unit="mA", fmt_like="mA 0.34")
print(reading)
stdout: mA 8
